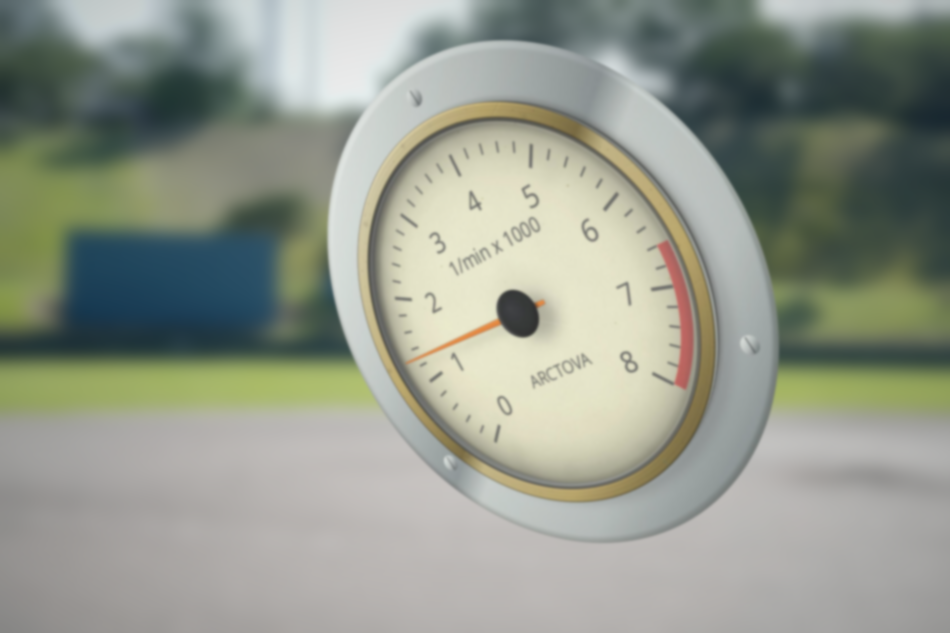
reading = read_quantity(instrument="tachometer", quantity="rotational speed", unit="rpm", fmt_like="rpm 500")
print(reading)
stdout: rpm 1300
